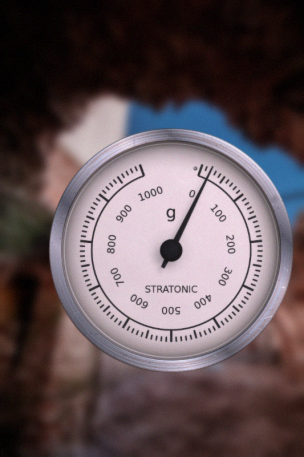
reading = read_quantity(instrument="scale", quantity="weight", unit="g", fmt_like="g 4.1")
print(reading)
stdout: g 20
